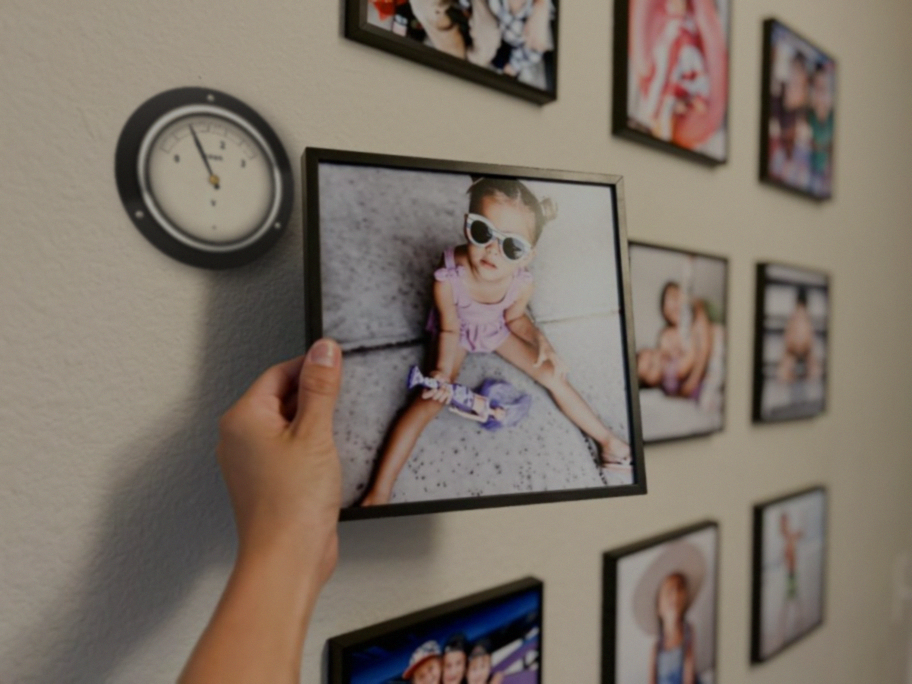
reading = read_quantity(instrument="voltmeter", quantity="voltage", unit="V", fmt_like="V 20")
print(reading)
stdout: V 1
